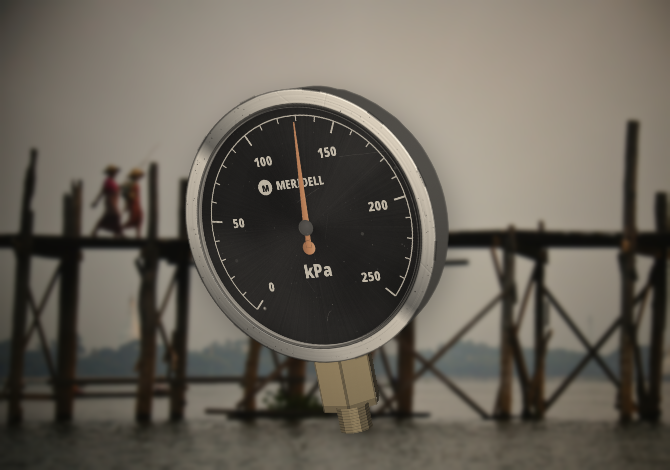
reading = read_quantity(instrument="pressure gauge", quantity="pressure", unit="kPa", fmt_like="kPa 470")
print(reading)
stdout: kPa 130
